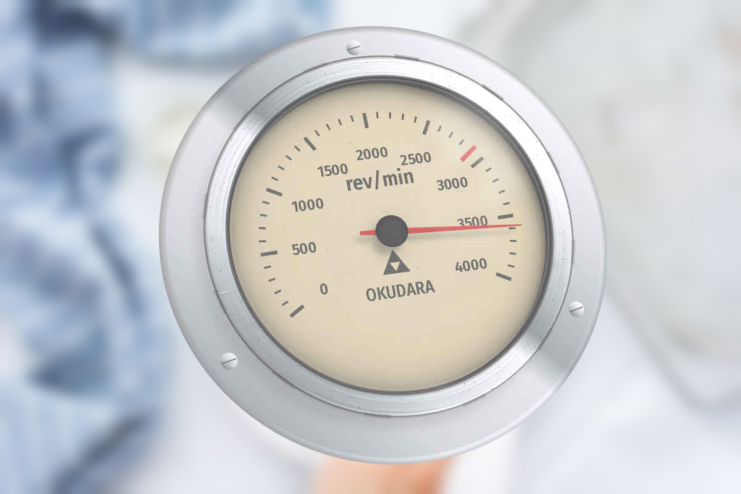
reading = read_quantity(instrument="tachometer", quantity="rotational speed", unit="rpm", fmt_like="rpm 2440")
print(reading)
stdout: rpm 3600
